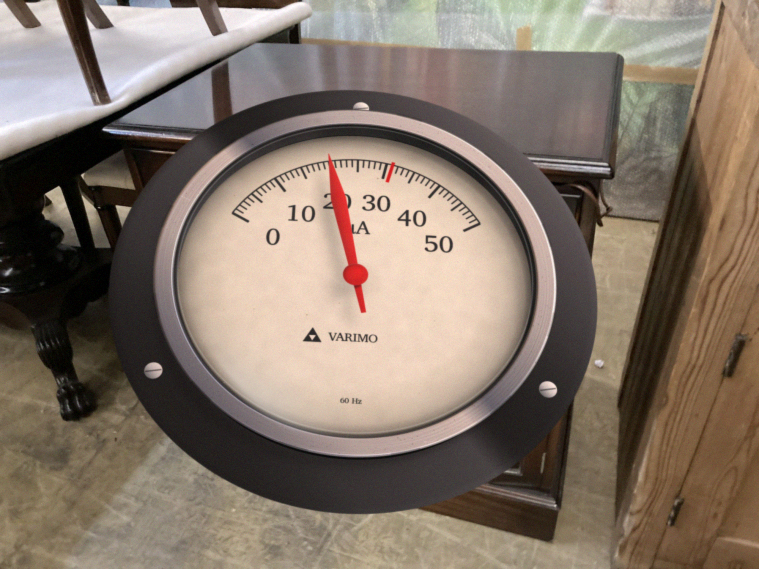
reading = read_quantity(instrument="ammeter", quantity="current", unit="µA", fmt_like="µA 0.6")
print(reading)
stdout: µA 20
